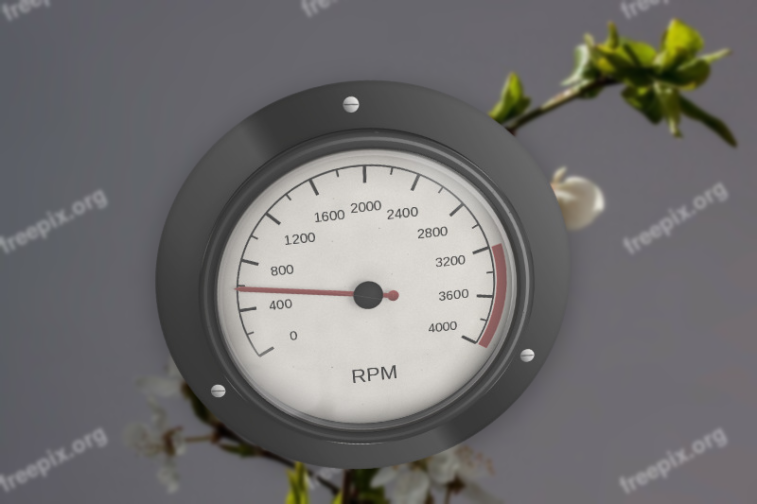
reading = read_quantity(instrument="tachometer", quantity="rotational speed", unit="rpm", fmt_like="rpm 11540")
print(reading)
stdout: rpm 600
